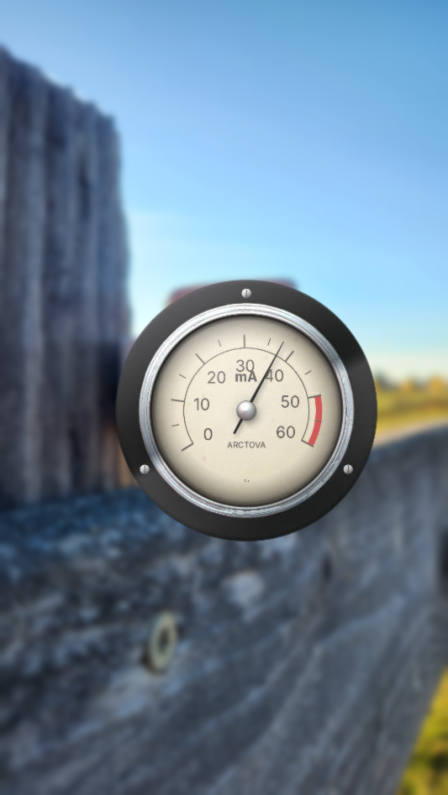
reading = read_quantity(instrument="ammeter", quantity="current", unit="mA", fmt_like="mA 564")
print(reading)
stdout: mA 37.5
